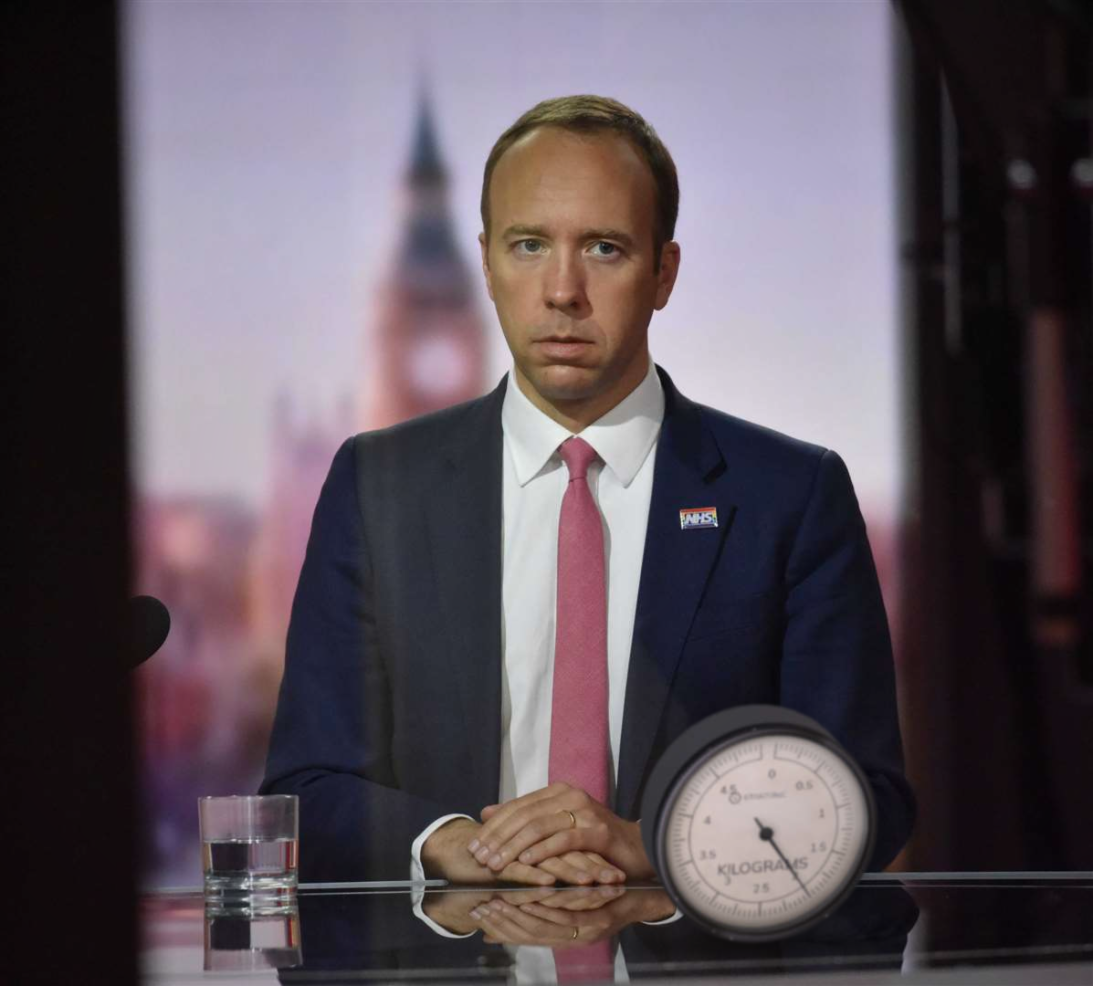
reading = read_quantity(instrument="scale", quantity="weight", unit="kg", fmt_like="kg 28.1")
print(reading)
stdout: kg 2
